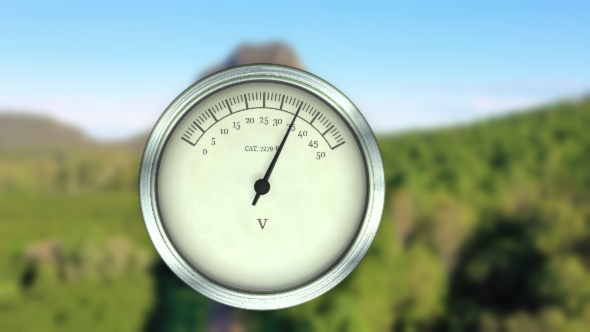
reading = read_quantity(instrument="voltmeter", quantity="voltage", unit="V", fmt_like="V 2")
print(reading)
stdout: V 35
